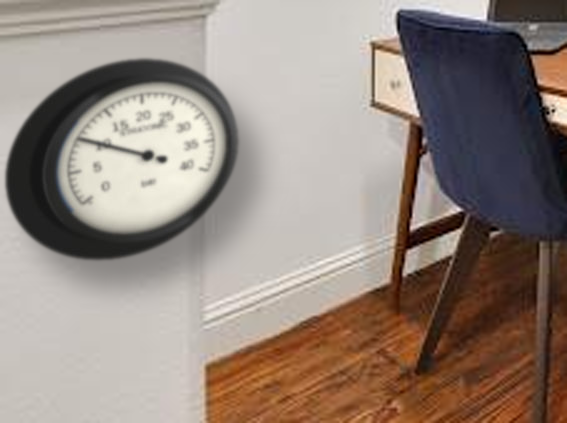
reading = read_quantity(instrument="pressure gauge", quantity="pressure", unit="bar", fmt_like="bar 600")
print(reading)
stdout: bar 10
